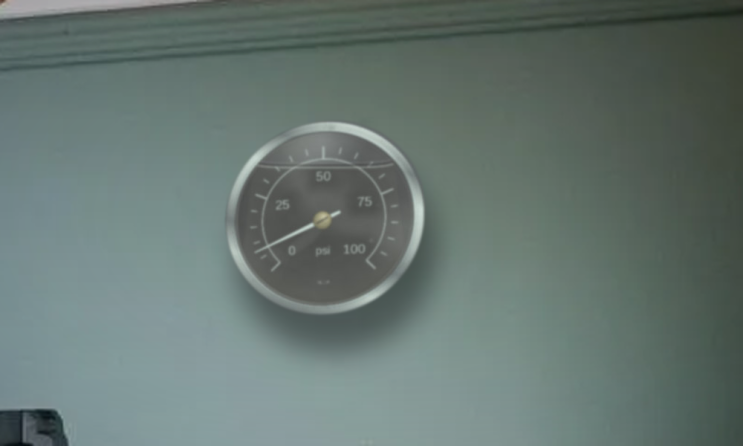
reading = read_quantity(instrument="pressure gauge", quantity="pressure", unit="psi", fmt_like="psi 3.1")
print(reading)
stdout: psi 7.5
